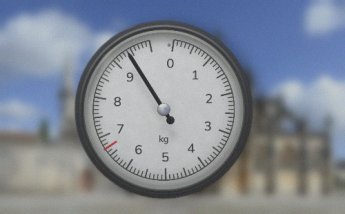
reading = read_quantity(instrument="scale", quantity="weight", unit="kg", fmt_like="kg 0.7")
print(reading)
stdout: kg 9.4
